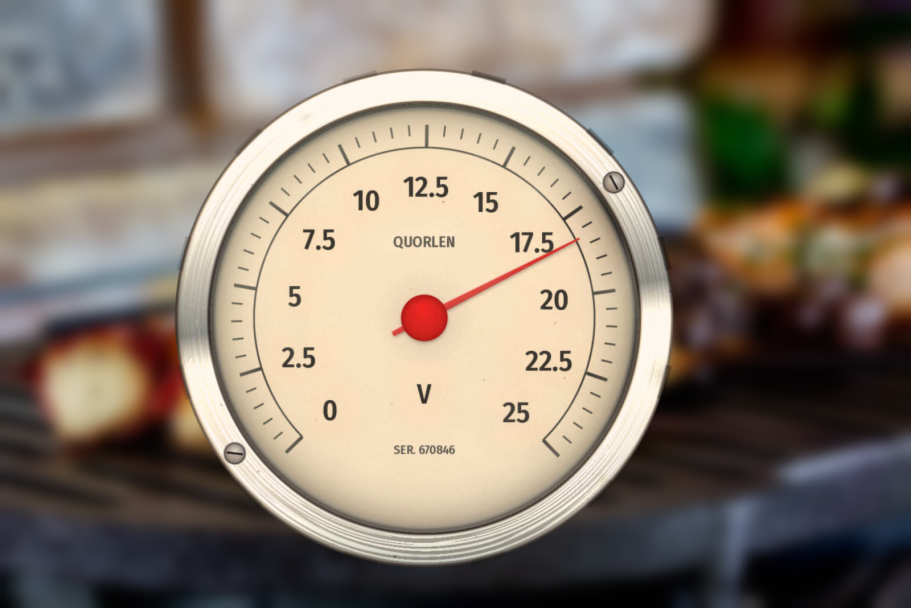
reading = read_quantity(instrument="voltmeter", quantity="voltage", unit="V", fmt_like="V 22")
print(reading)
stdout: V 18.25
